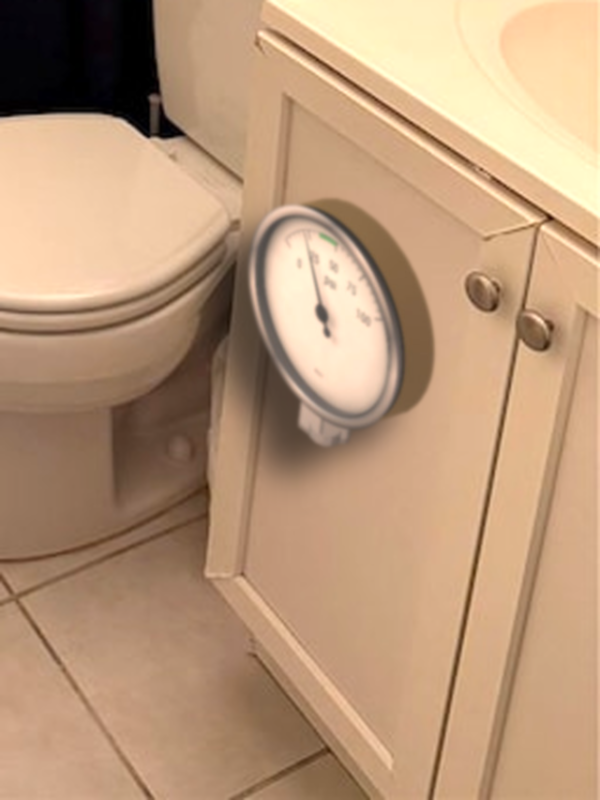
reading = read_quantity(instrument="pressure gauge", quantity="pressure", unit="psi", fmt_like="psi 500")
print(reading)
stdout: psi 25
